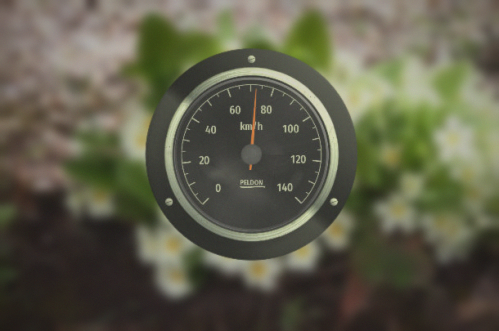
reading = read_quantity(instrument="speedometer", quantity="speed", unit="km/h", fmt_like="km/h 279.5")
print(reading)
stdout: km/h 72.5
